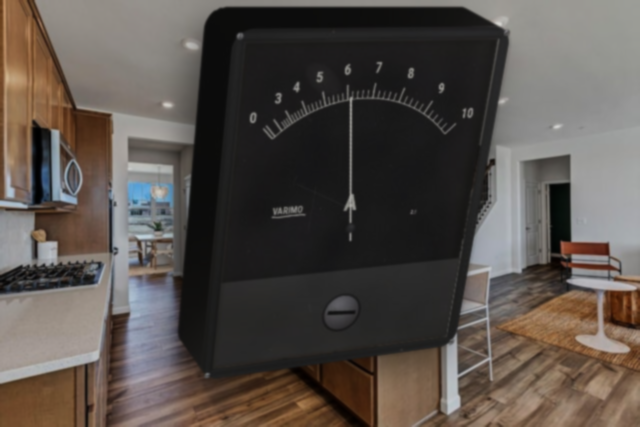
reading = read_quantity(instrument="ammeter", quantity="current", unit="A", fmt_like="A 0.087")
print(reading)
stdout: A 6
